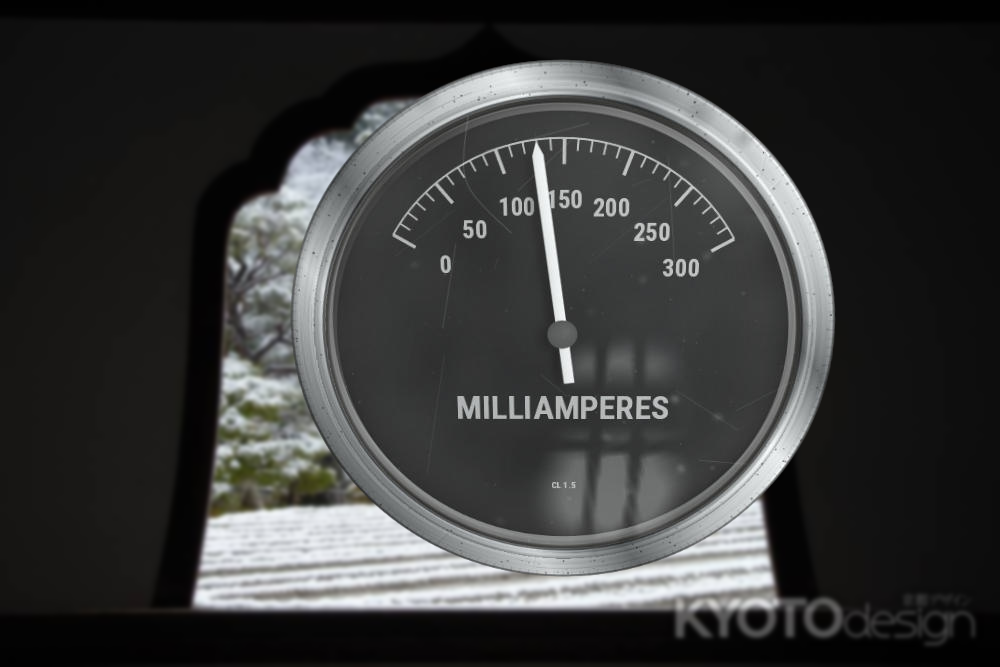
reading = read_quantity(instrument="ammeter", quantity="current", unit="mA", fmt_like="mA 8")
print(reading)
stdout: mA 130
